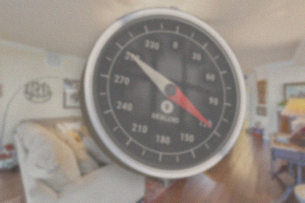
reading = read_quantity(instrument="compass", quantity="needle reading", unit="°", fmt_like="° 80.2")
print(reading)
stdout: ° 120
